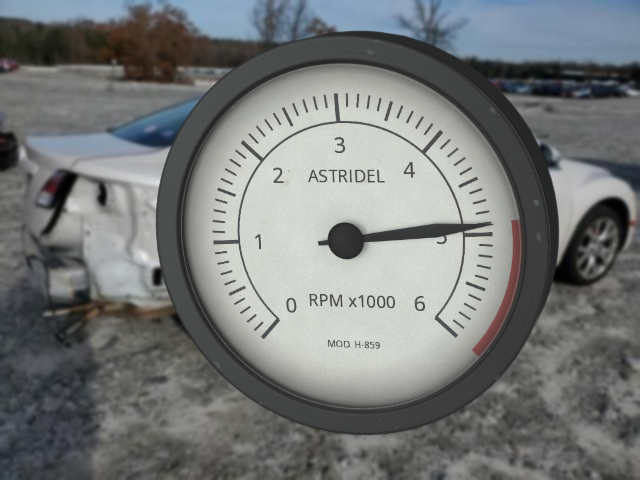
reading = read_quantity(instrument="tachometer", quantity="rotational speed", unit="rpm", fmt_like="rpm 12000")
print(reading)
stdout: rpm 4900
